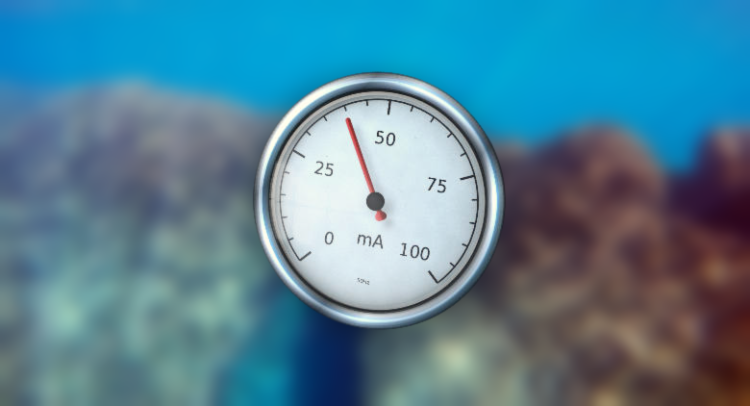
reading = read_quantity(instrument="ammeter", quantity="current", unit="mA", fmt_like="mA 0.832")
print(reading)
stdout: mA 40
